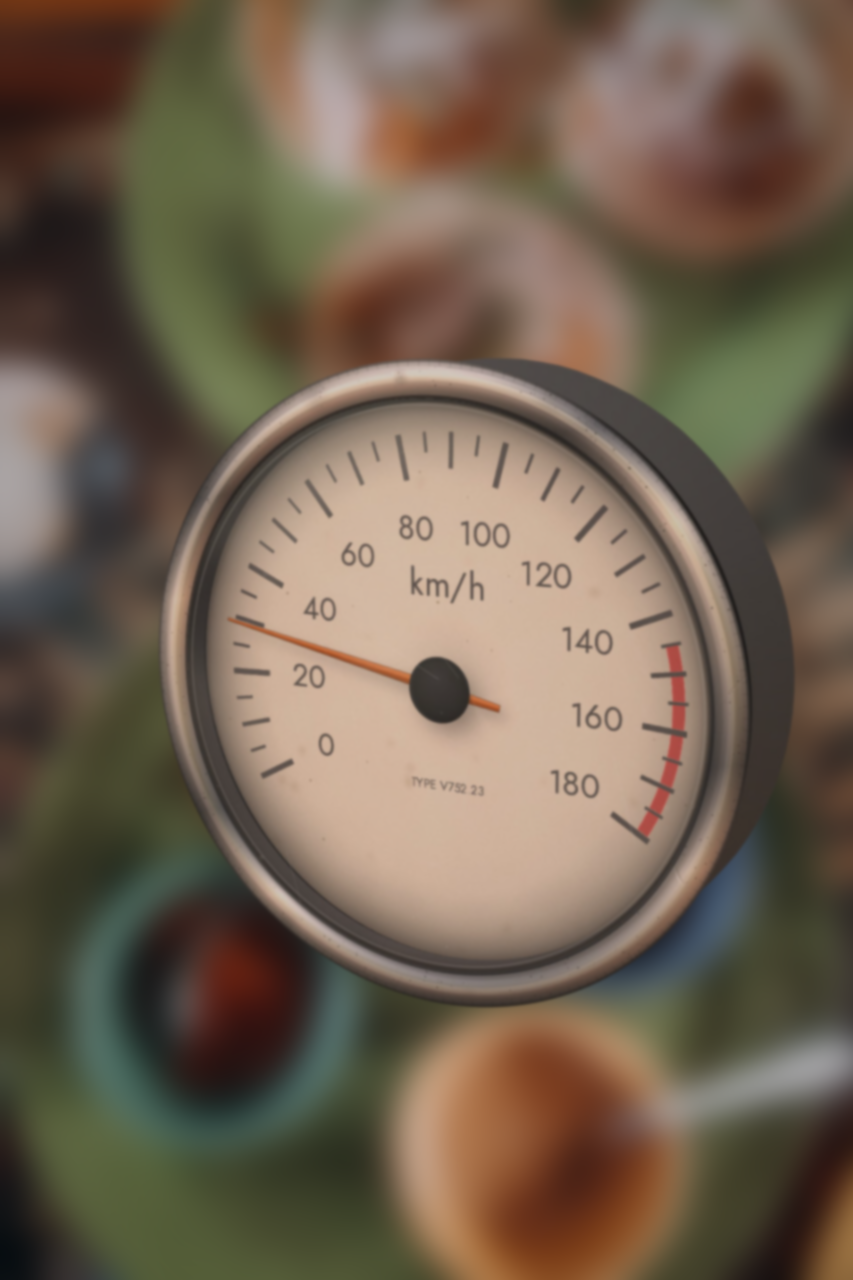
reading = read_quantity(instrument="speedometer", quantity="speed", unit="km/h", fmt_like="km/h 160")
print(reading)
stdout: km/h 30
